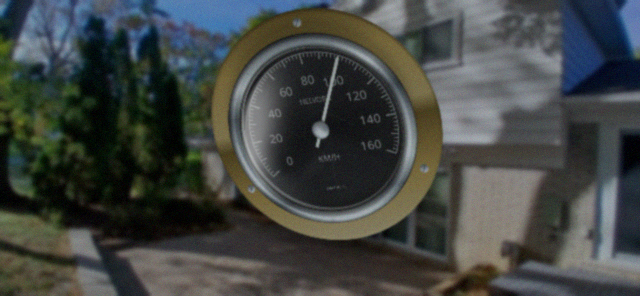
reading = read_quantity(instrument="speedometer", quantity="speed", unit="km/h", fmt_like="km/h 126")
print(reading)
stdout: km/h 100
